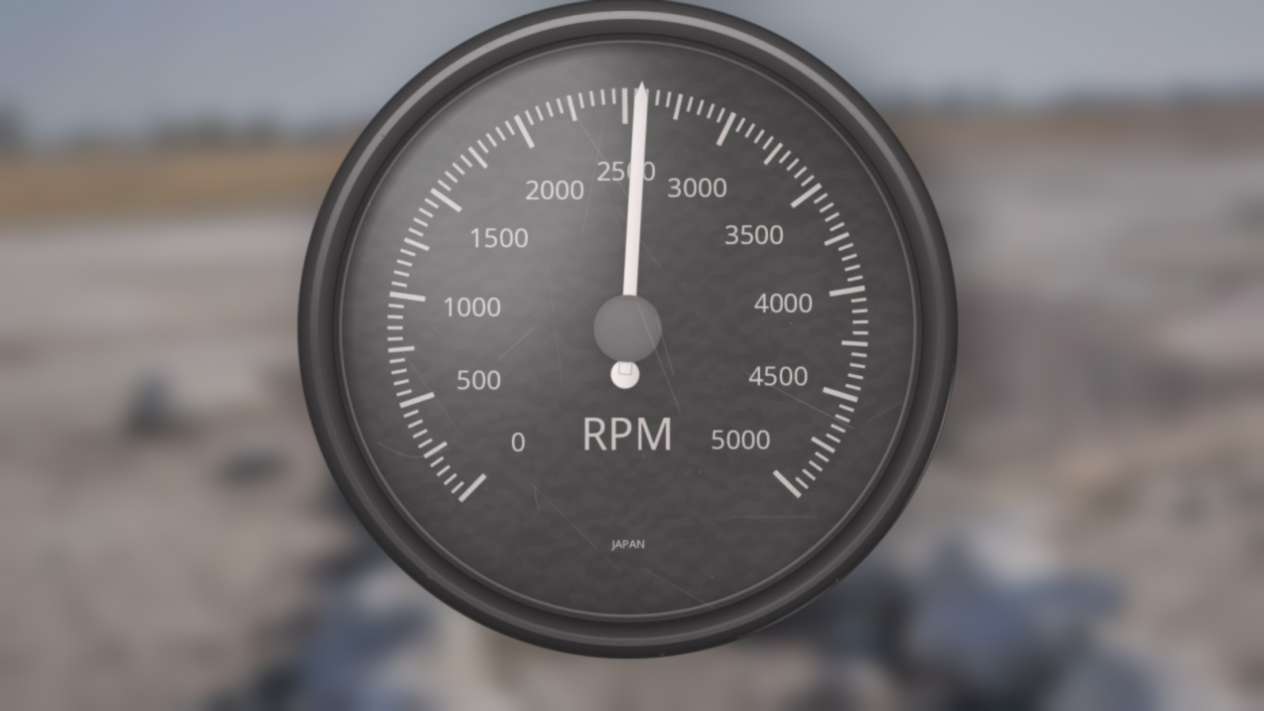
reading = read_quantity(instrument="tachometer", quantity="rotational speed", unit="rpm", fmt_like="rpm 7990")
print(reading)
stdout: rpm 2575
